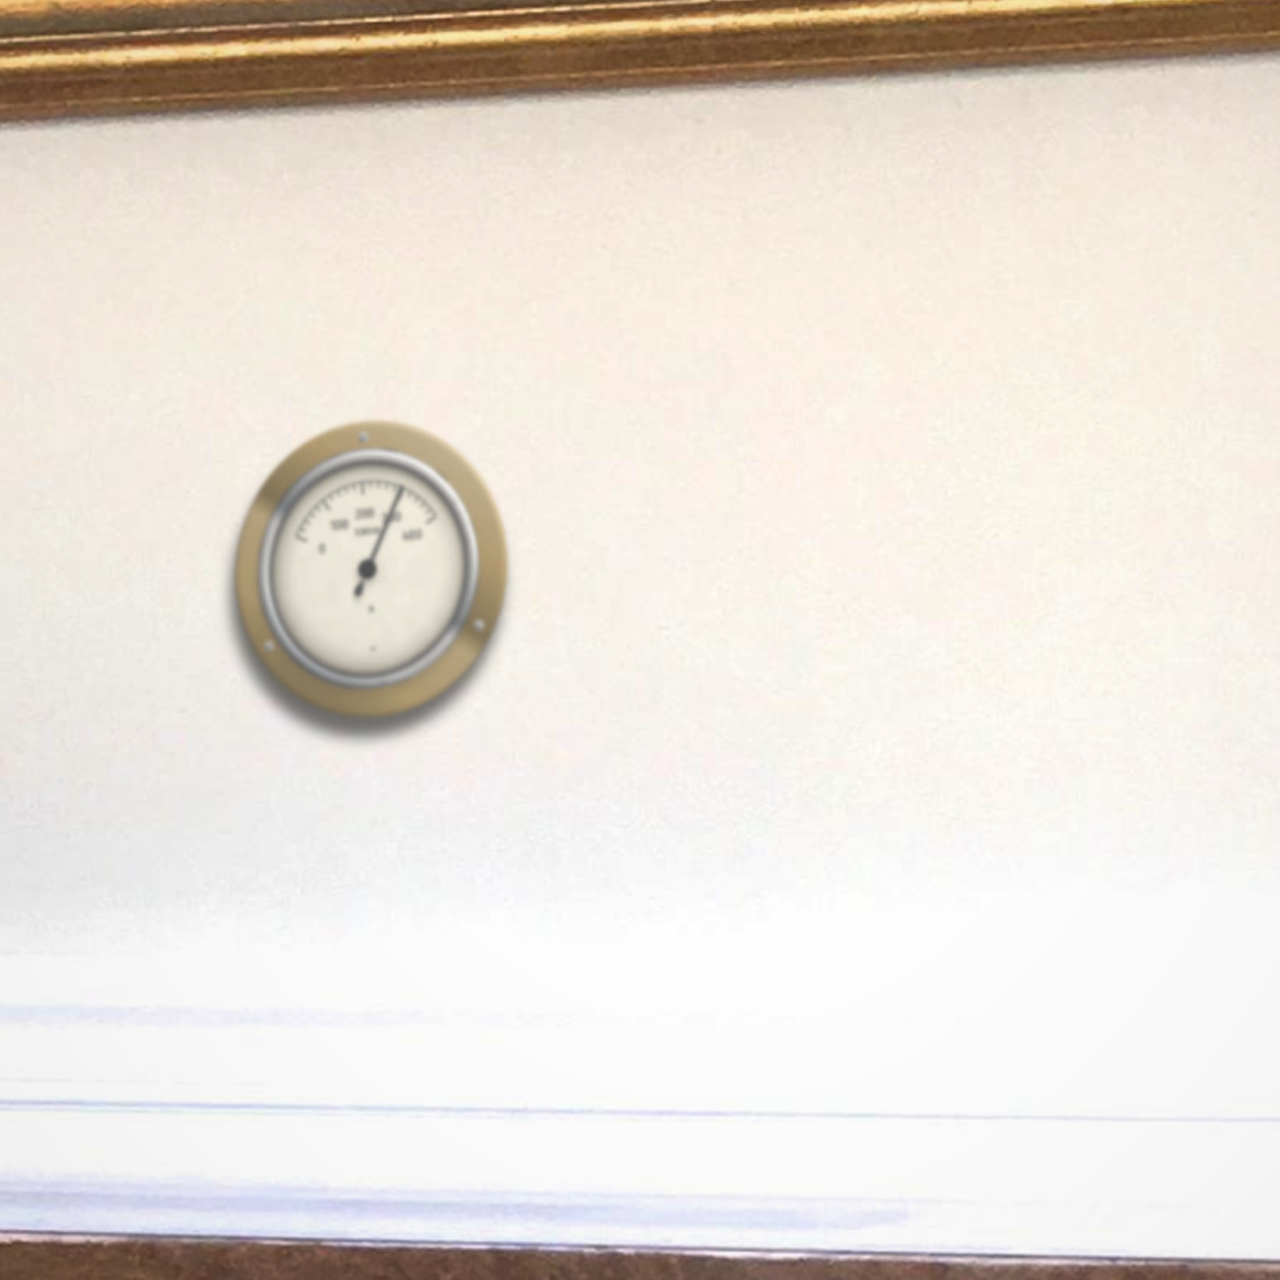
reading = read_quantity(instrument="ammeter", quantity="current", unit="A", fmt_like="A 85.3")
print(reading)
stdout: A 300
